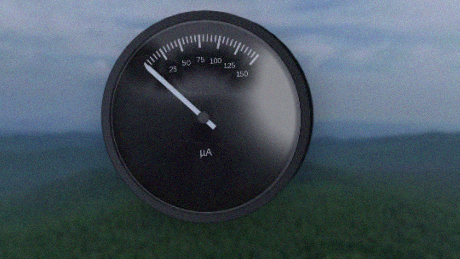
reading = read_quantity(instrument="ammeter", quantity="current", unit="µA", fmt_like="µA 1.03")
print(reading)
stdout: µA 0
